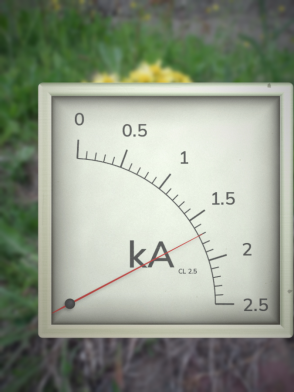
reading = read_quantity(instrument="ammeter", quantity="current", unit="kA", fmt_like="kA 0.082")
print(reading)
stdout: kA 1.7
